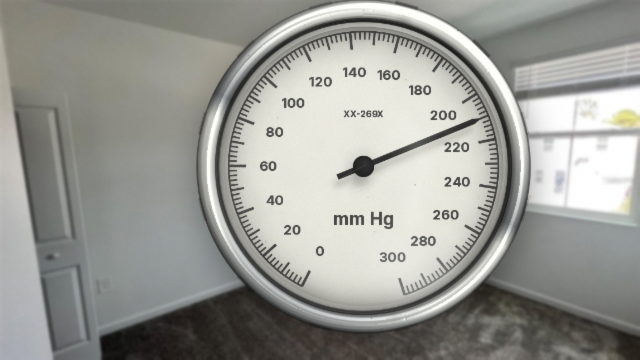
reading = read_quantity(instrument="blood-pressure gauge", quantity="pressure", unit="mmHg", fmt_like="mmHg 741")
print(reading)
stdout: mmHg 210
